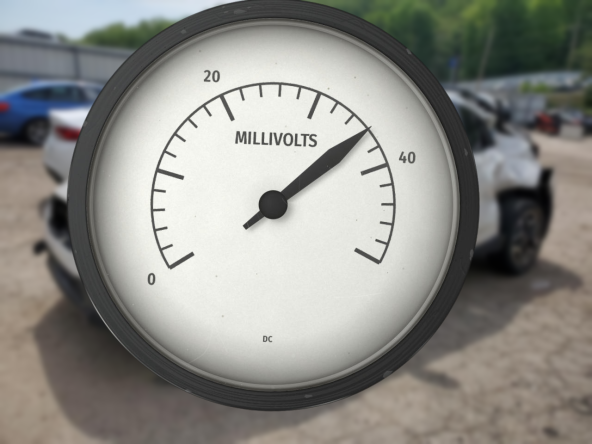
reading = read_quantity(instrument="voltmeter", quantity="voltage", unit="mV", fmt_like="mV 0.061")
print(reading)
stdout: mV 36
